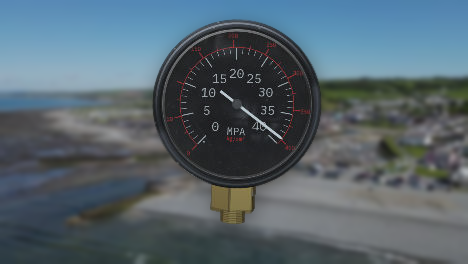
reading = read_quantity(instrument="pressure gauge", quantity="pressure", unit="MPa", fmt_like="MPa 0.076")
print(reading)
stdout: MPa 39
